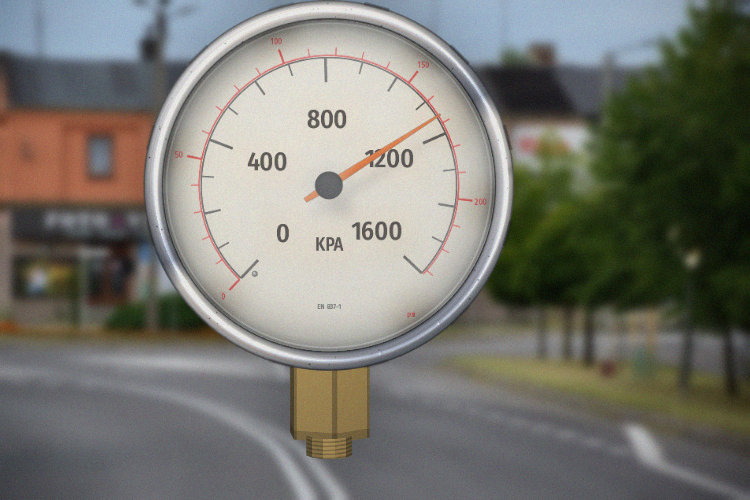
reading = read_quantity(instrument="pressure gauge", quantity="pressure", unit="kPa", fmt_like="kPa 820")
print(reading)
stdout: kPa 1150
